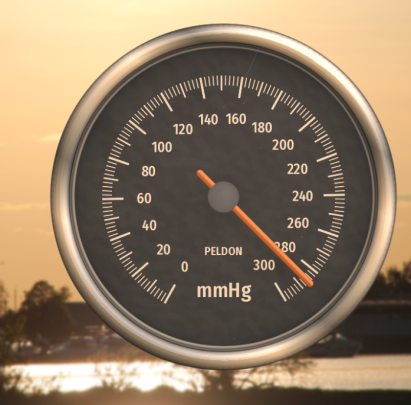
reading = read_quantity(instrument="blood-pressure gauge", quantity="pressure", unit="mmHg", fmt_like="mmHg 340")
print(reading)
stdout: mmHg 286
